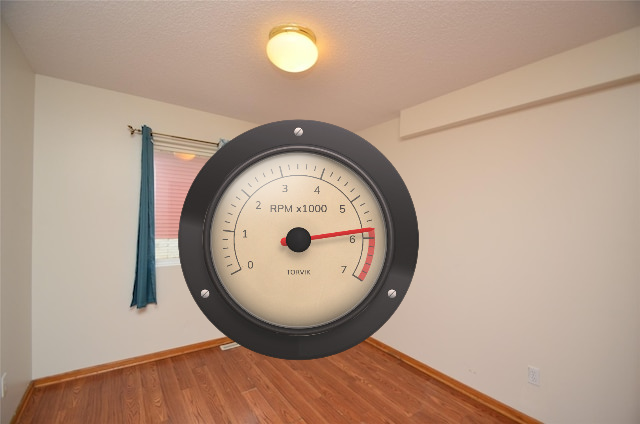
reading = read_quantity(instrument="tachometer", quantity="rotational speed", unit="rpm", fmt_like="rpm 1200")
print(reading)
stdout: rpm 5800
